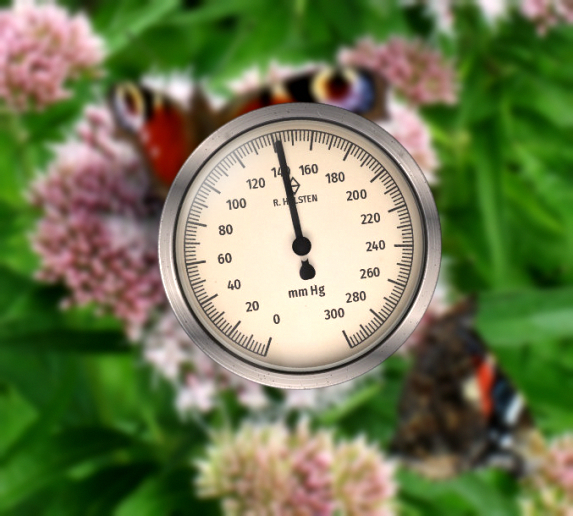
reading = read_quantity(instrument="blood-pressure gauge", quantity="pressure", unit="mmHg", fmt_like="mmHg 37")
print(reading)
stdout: mmHg 142
